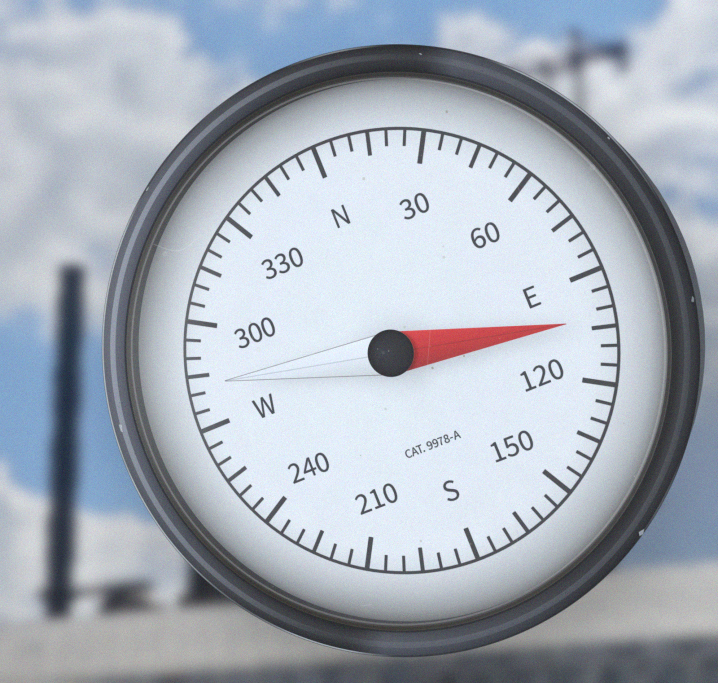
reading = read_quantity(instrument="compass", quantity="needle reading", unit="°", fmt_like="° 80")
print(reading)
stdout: ° 102.5
